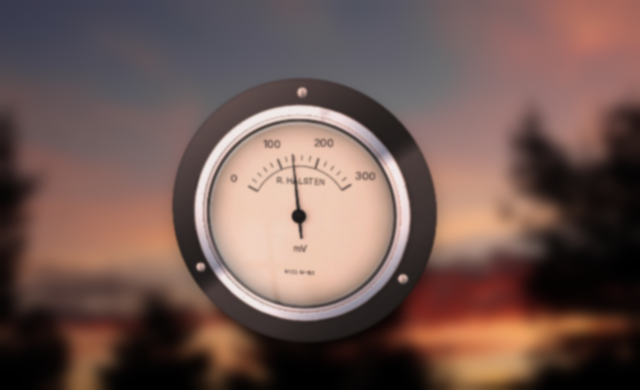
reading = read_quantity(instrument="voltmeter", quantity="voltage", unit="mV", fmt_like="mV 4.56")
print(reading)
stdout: mV 140
